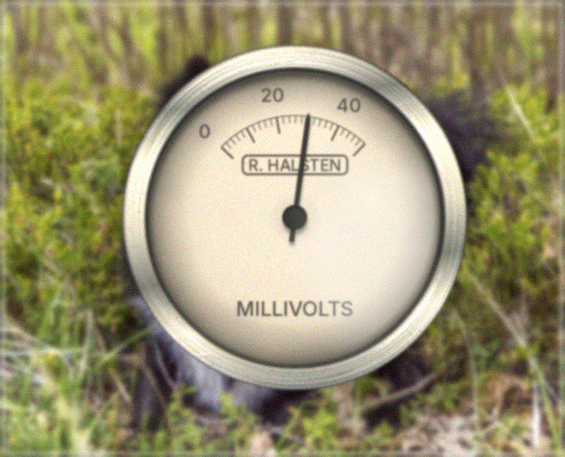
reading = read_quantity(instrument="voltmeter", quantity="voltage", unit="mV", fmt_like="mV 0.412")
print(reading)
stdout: mV 30
